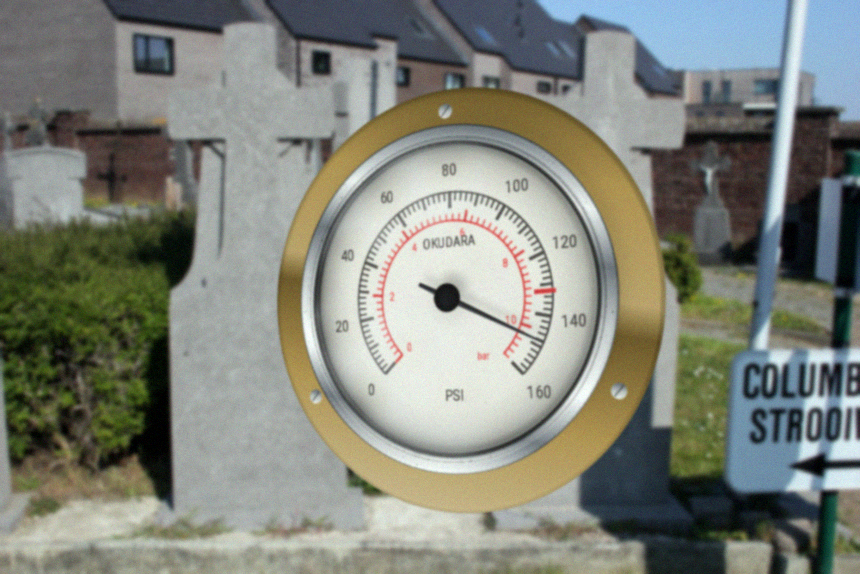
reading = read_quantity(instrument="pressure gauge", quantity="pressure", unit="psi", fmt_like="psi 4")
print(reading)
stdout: psi 148
